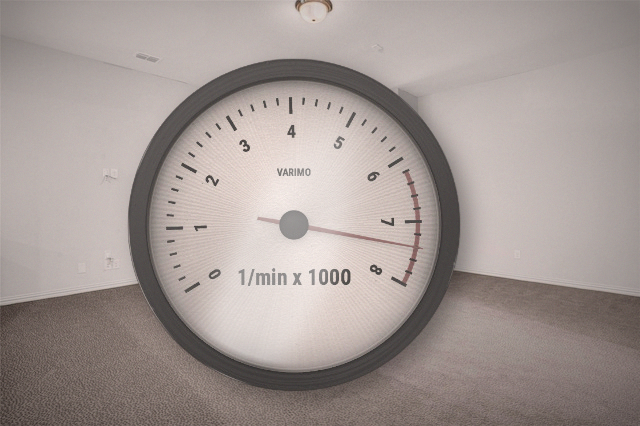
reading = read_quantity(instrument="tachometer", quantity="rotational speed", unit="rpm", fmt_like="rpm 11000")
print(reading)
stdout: rpm 7400
